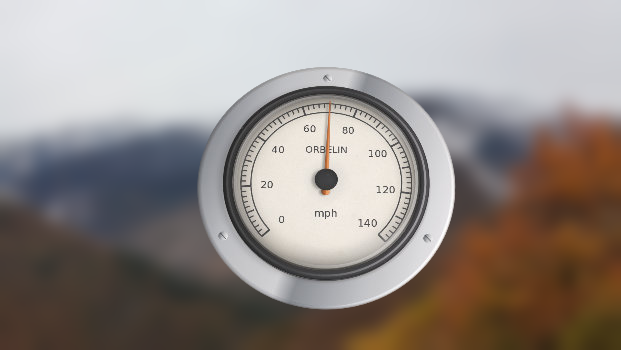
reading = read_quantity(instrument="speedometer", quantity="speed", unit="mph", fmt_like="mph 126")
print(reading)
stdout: mph 70
